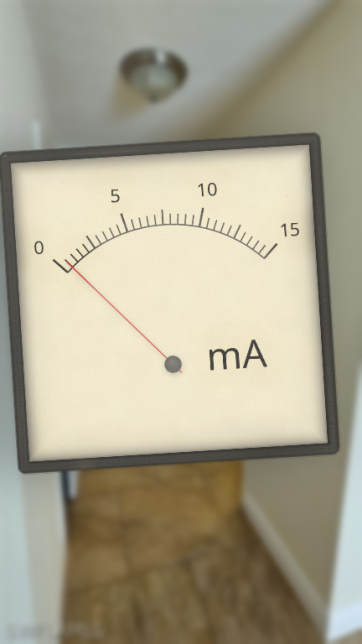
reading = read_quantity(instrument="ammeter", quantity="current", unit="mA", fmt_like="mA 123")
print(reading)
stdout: mA 0.5
